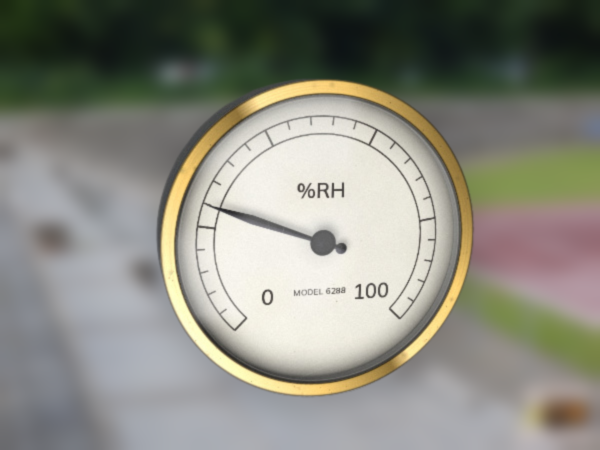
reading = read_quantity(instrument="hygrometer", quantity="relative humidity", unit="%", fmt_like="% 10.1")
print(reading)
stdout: % 24
